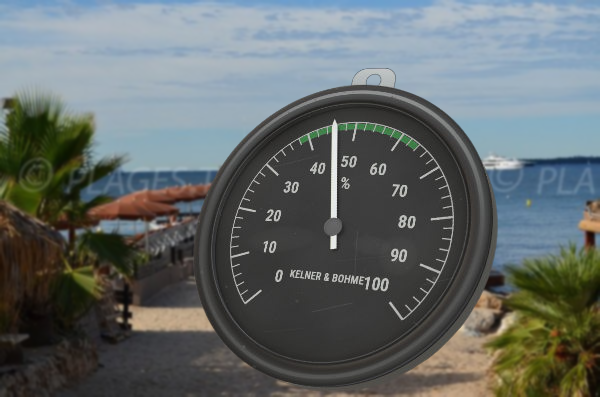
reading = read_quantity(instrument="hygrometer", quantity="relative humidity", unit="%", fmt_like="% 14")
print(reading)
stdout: % 46
